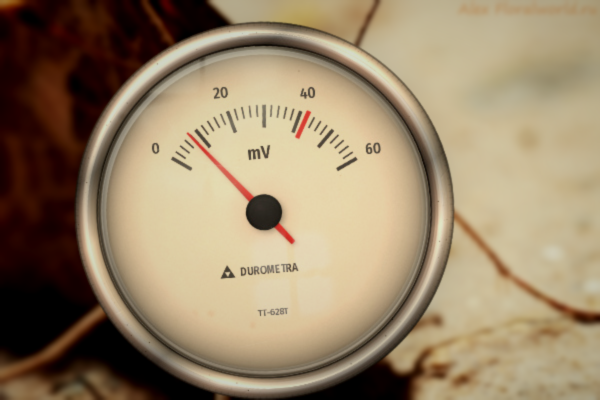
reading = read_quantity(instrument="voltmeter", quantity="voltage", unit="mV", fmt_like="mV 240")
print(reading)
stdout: mV 8
